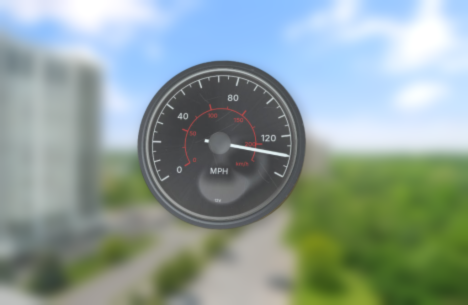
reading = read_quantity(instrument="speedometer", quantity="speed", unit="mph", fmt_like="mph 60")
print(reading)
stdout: mph 130
